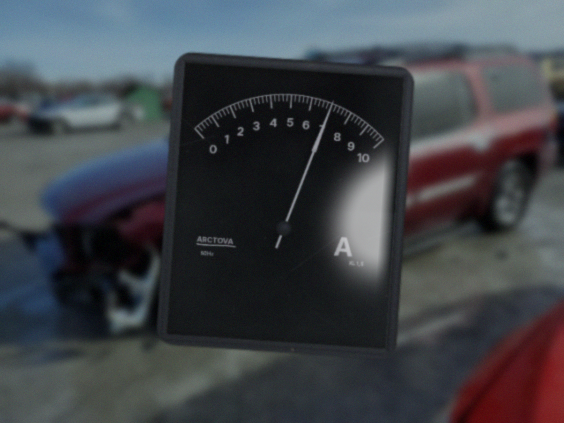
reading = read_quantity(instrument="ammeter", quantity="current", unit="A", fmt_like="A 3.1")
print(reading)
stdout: A 7
